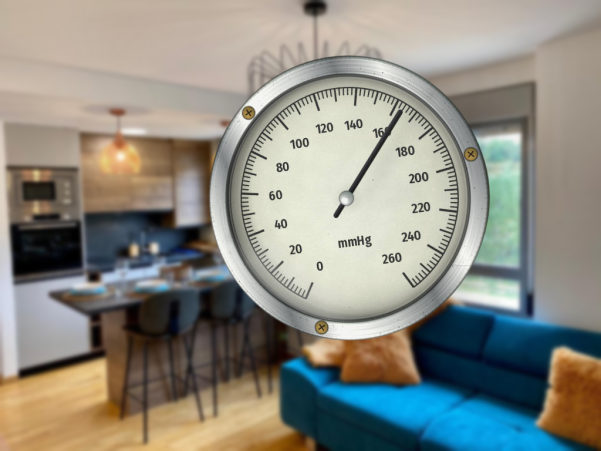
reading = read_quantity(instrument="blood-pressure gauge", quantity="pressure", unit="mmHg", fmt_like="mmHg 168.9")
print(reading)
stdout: mmHg 164
